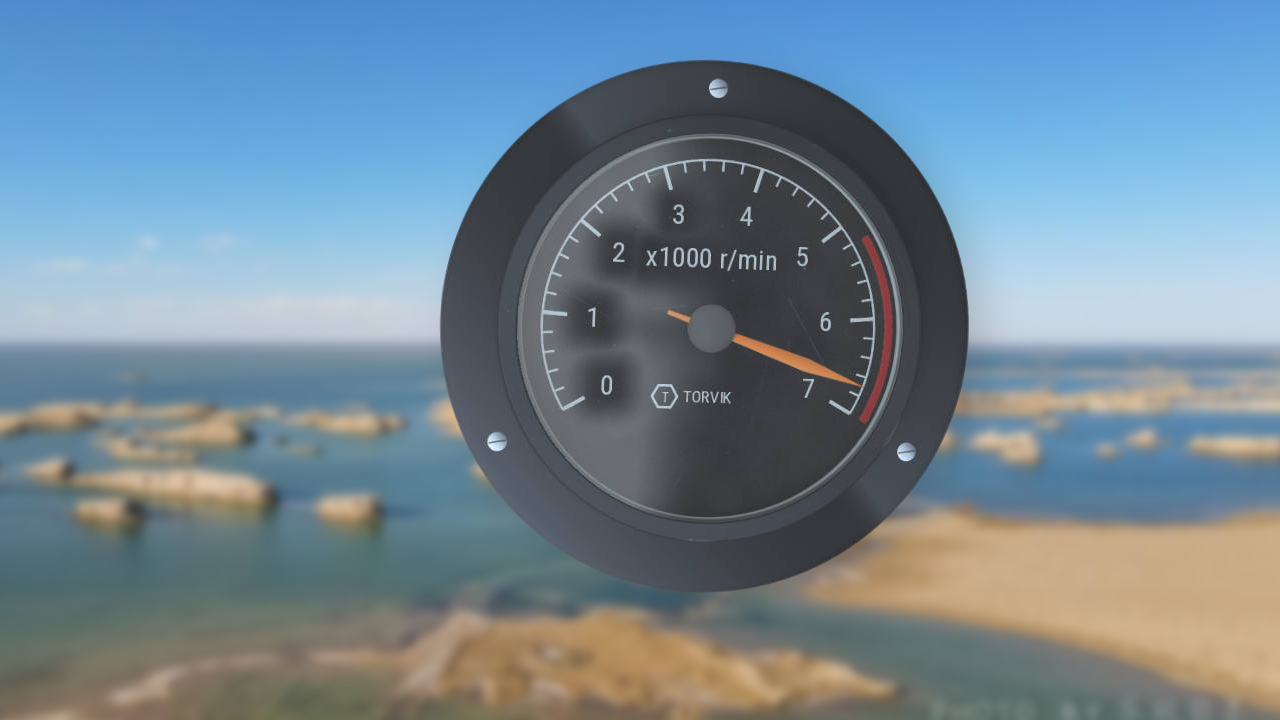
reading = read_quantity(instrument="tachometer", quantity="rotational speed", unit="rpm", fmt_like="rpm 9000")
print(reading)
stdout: rpm 6700
